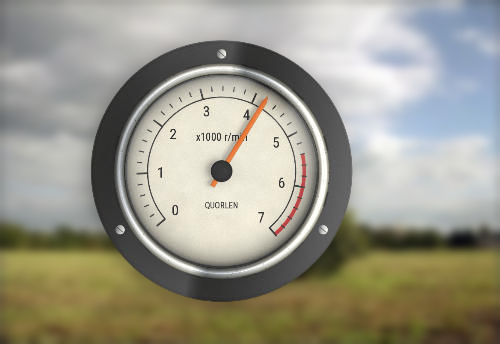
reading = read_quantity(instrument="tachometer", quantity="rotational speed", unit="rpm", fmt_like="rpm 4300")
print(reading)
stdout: rpm 4200
